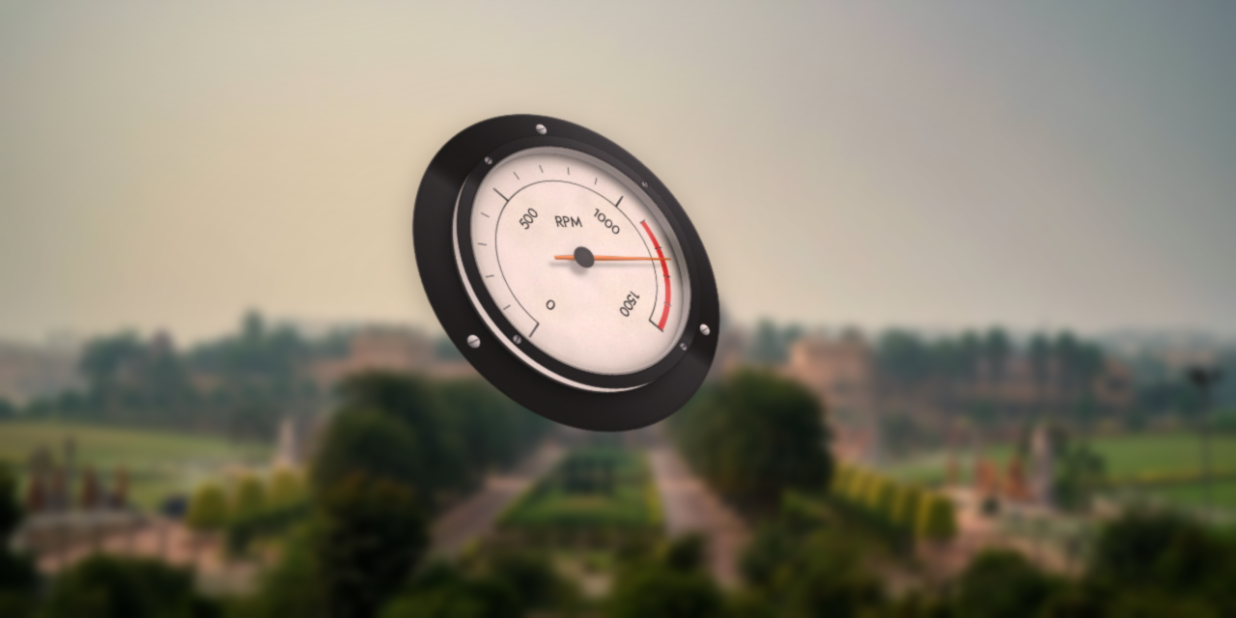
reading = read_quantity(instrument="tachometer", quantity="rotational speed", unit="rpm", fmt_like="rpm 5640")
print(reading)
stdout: rpm 1250
